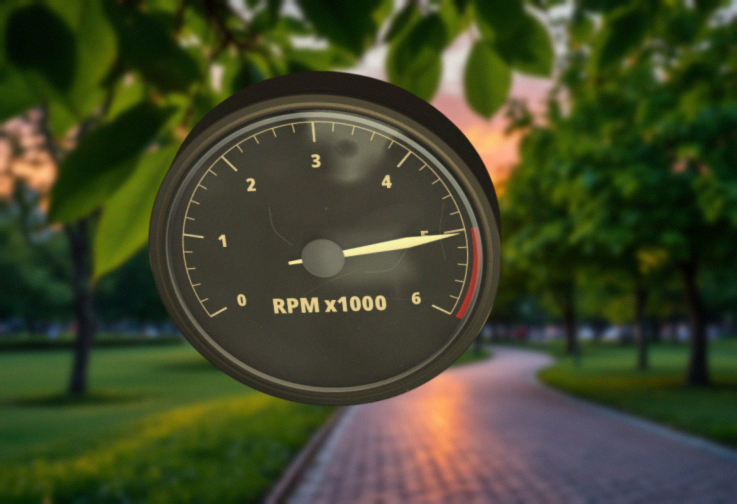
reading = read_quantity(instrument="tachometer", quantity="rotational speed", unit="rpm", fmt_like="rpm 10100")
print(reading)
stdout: rpm 5000
